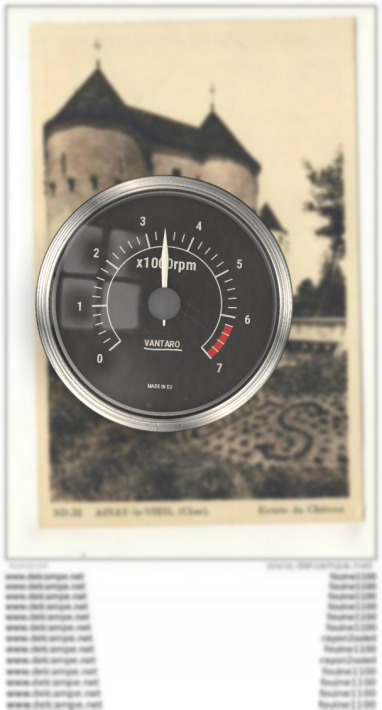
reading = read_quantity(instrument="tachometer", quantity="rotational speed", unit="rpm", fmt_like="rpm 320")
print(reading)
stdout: rpm 3400
